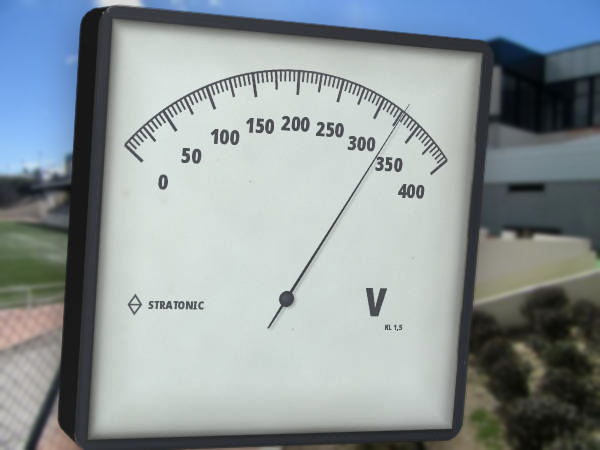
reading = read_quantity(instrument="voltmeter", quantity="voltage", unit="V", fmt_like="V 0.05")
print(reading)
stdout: V 325
